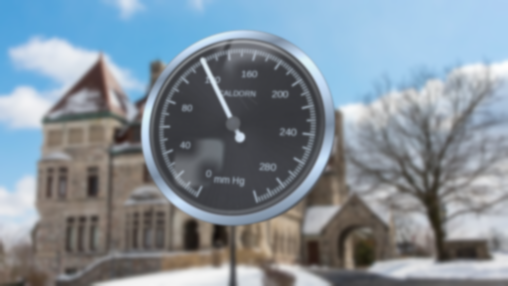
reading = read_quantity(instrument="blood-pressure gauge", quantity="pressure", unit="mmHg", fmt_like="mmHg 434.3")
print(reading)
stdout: mmHg 120
